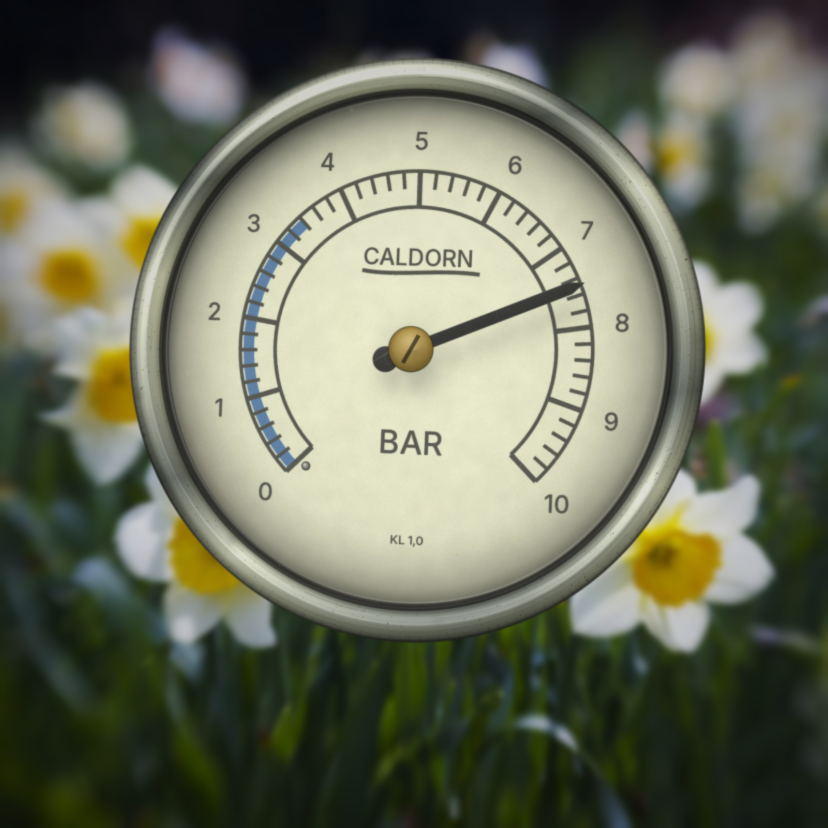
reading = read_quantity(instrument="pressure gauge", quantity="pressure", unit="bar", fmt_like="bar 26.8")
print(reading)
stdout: bar 7.5
